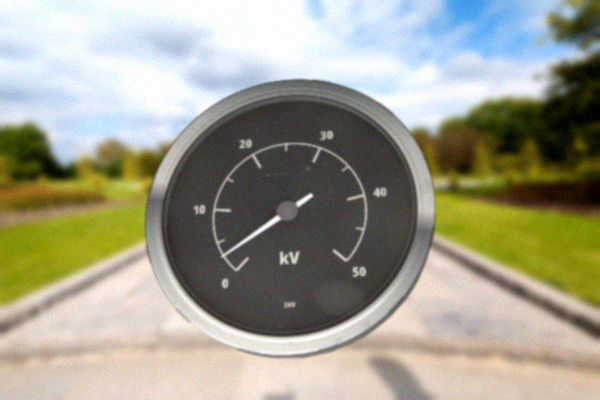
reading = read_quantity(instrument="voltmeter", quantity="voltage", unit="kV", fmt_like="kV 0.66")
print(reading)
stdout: kV 2.5
